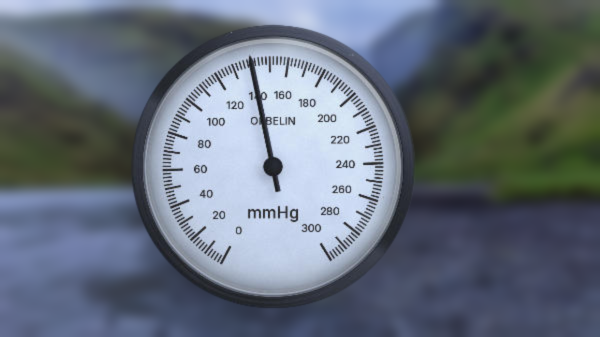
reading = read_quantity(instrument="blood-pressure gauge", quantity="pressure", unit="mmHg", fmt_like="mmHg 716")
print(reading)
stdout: mmHg 140
